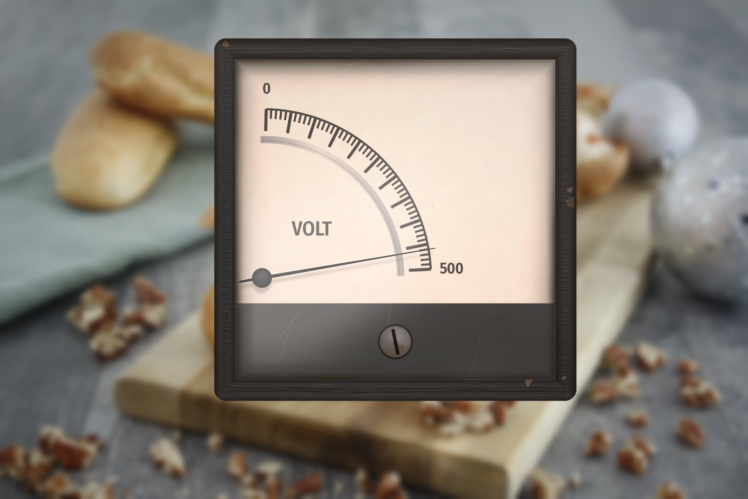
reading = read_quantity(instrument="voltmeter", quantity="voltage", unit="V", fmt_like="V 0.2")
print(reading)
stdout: V 460
